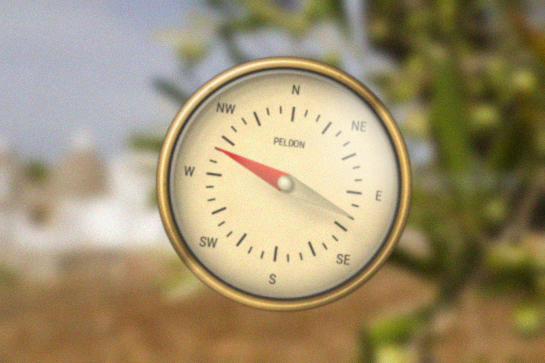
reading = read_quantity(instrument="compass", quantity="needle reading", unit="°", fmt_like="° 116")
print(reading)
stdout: ° 290
